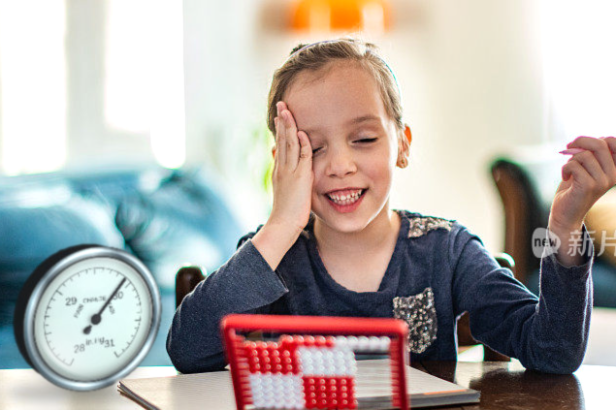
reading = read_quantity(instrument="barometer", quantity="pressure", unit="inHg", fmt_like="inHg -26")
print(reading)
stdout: inHg 29.9
